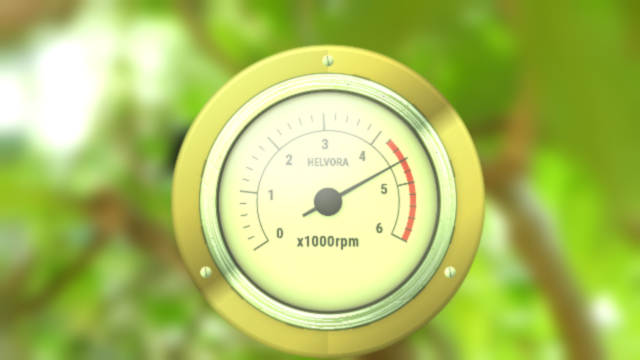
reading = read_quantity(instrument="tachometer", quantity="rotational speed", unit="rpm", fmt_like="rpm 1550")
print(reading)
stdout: rpm 4600
